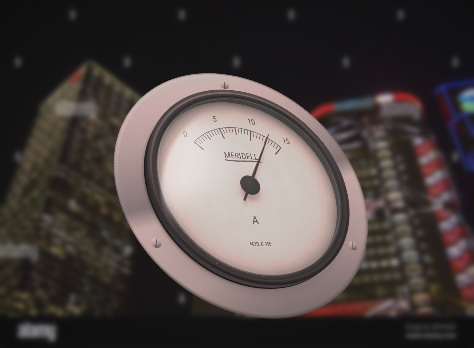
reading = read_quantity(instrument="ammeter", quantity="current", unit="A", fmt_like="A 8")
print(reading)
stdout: A 12.5
